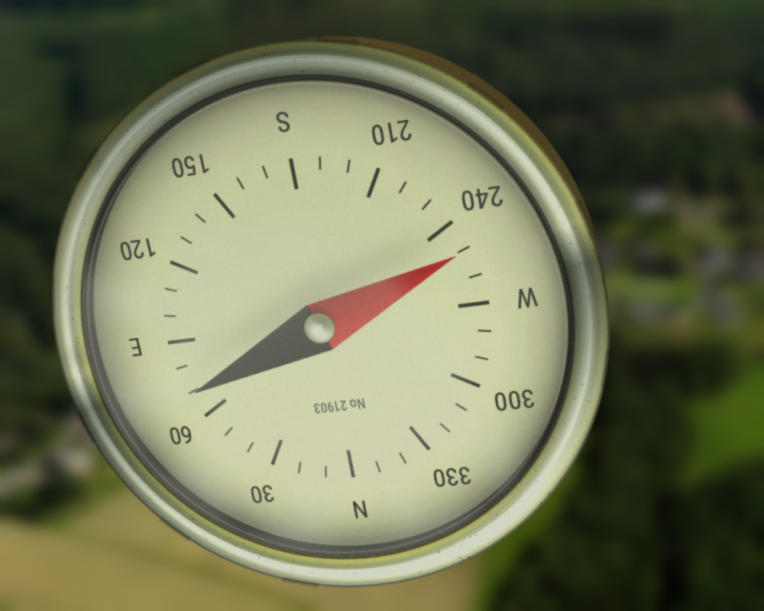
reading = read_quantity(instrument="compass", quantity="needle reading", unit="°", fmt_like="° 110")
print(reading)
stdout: ° 250
